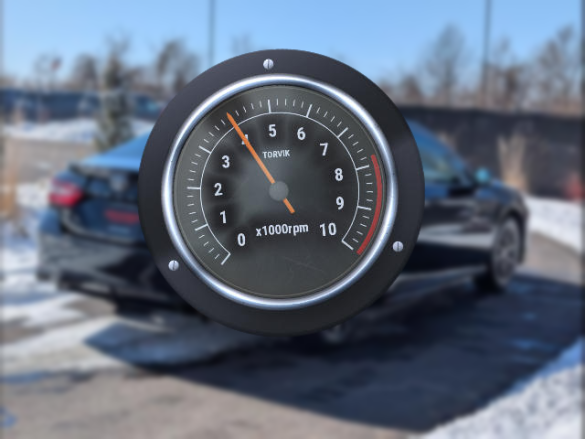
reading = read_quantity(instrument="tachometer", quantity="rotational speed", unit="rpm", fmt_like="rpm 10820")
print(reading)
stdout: rpm 4000
